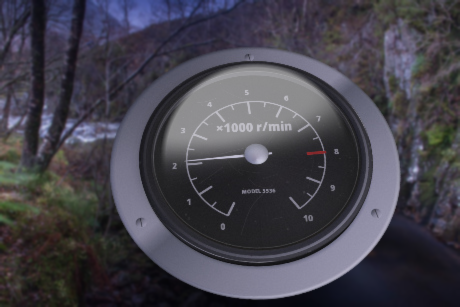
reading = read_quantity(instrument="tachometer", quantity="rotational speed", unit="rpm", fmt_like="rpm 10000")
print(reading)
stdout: rpm 2000
